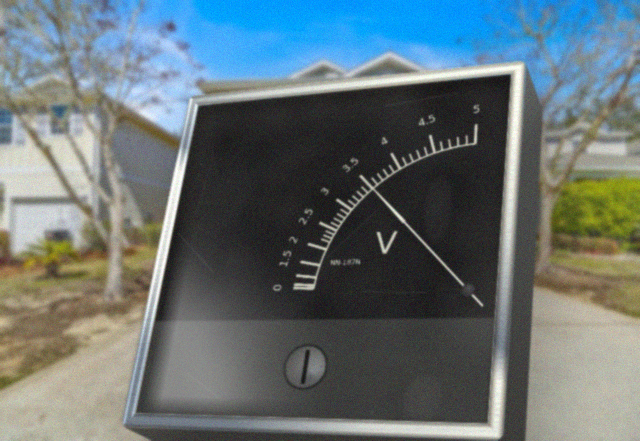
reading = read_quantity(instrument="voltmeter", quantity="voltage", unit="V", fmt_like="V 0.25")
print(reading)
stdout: V 3.5
